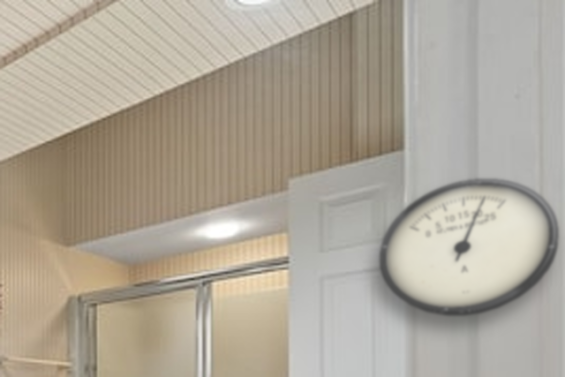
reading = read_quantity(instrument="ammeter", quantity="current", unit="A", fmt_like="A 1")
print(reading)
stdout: A 20
